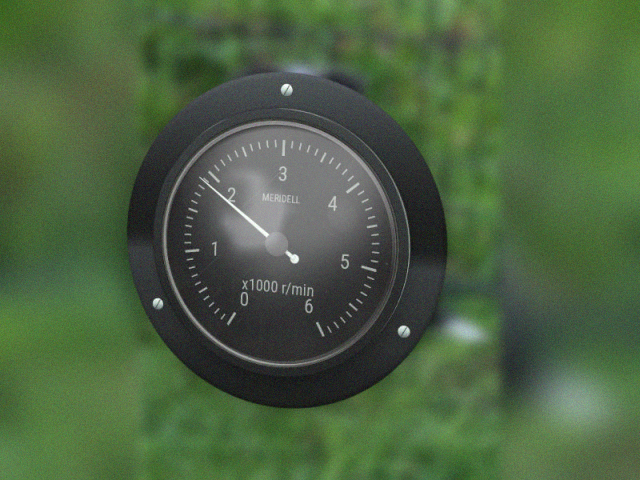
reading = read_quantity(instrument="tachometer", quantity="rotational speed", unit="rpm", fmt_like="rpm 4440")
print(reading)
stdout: rpm 1900
